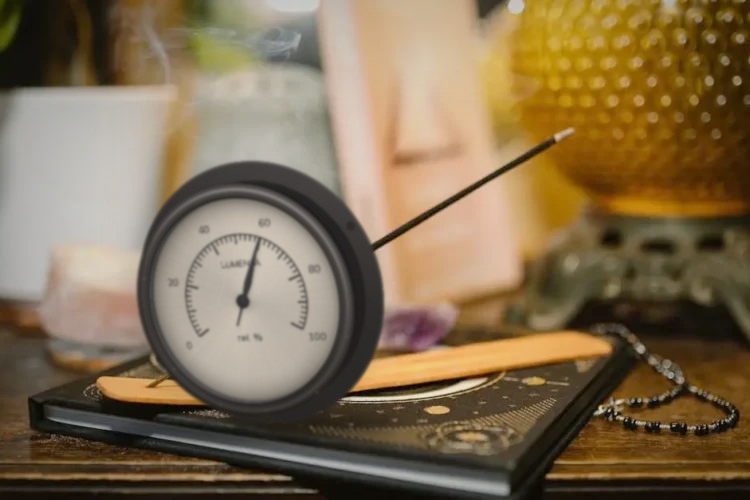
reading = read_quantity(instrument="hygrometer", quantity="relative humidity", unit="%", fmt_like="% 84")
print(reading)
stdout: % 60
